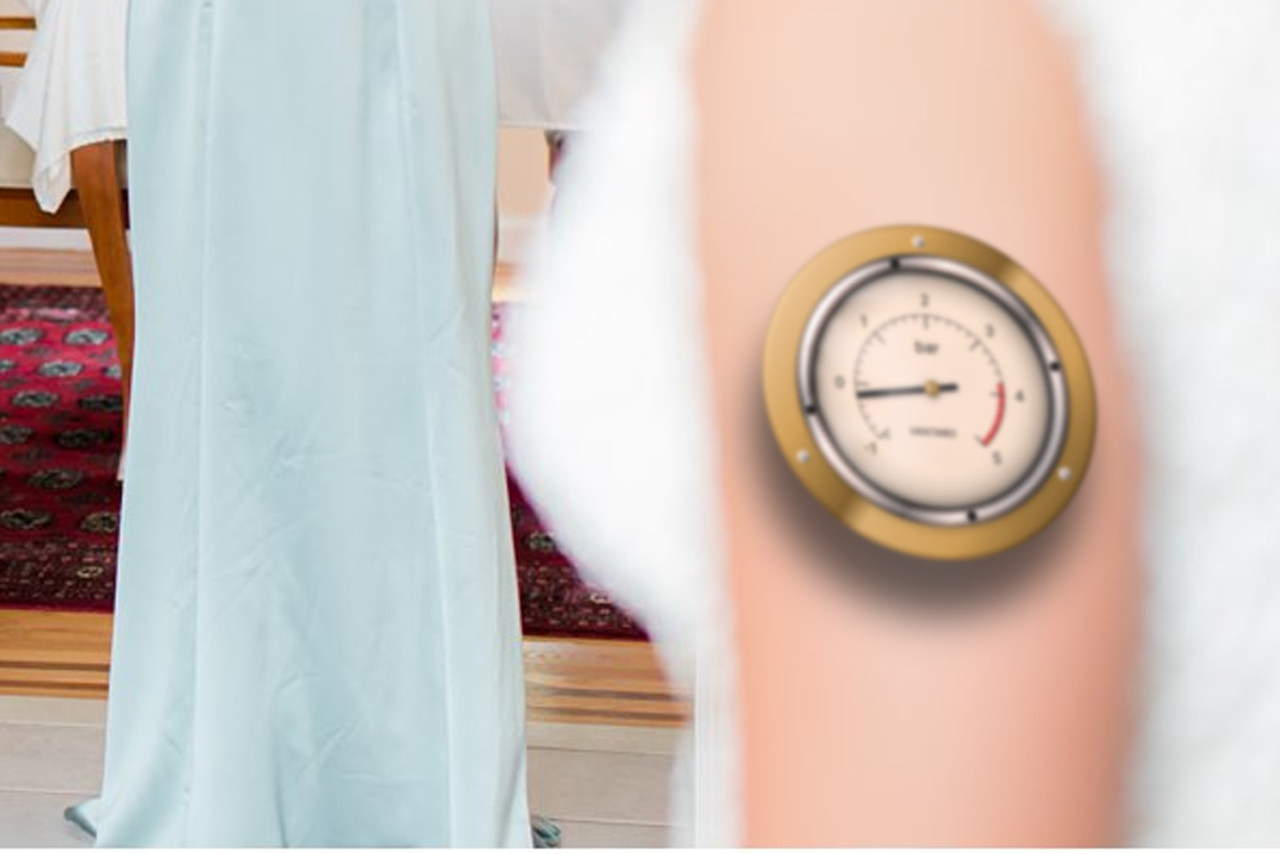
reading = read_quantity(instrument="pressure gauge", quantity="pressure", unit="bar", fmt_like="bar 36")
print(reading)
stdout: bar -0.2
